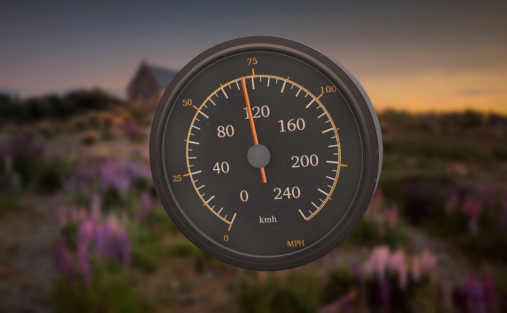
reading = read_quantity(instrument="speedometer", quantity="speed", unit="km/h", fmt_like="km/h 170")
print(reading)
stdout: km/h 115
